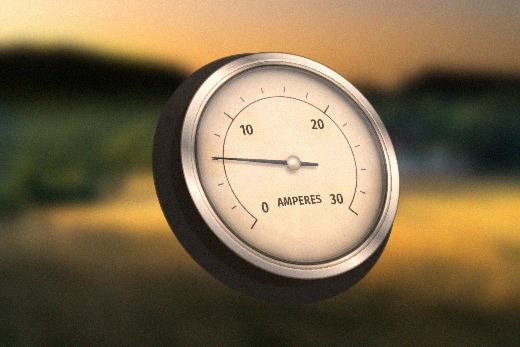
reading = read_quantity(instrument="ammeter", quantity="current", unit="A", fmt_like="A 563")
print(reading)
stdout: A 6
